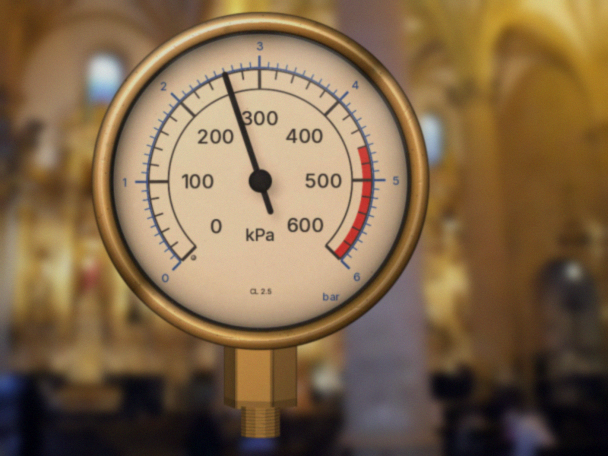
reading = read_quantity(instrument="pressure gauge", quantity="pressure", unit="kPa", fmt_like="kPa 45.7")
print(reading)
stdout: kPa 260
